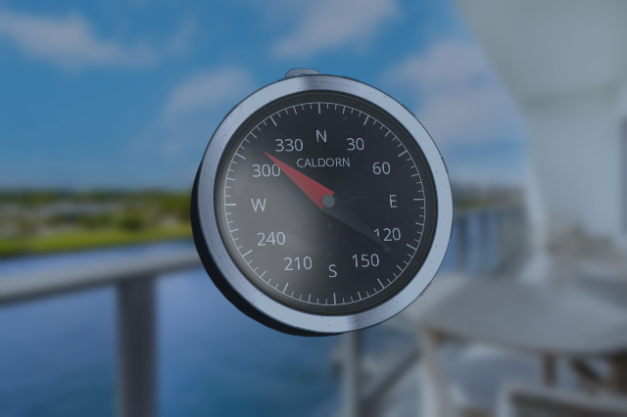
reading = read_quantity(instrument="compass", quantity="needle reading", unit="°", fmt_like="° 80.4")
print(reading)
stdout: ° 310
